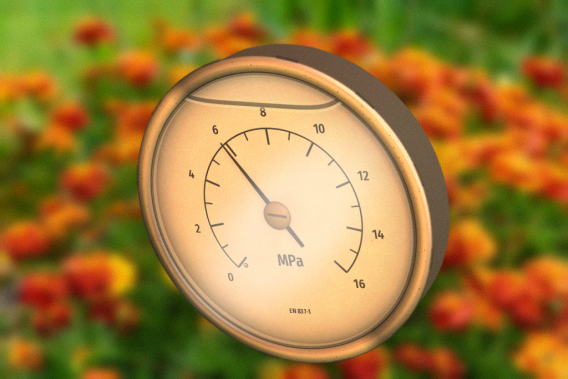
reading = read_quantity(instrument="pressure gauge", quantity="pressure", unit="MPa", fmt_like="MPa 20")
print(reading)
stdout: MPa 6
